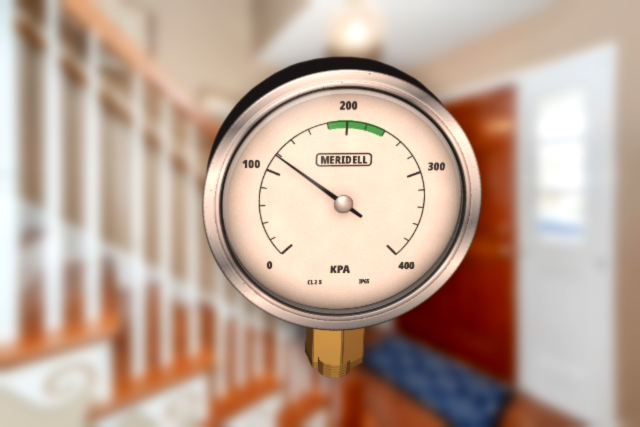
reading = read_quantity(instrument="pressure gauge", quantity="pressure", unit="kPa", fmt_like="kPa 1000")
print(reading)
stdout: kPa 120
